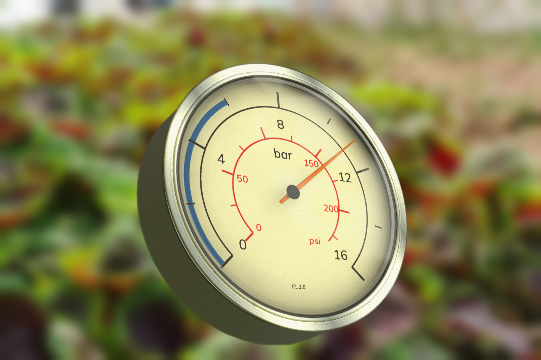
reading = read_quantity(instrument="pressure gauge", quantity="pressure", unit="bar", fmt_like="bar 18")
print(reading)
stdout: bar 11
